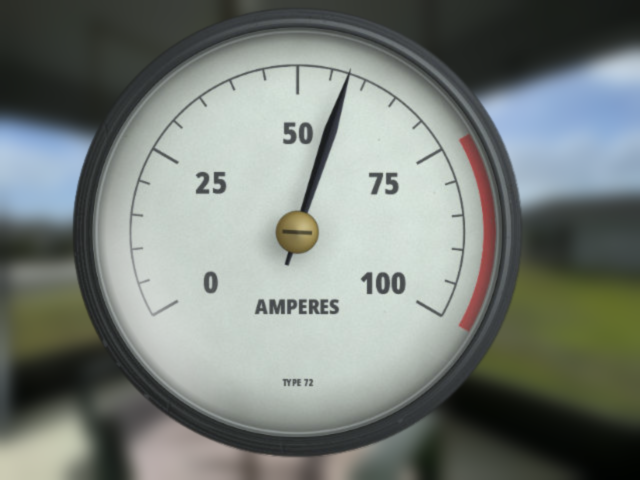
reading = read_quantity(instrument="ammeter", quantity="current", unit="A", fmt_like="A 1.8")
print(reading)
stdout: A 57.5
